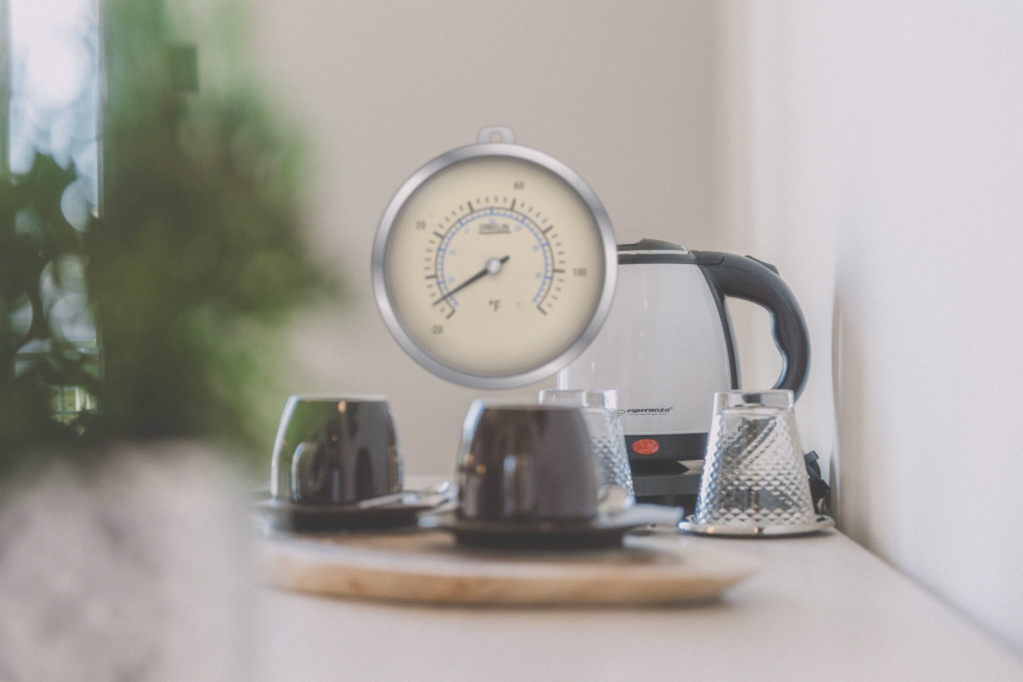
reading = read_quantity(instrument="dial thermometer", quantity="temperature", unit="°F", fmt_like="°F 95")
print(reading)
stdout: °F -12
